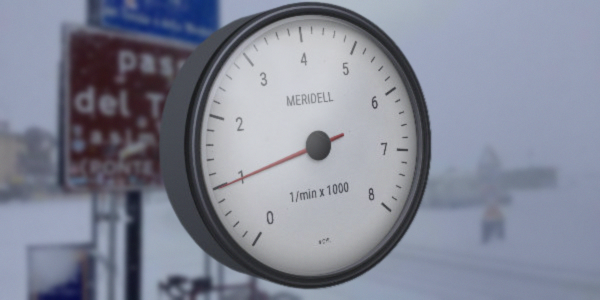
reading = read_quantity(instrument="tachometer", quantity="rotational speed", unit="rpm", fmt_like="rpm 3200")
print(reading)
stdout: rpm 1000
